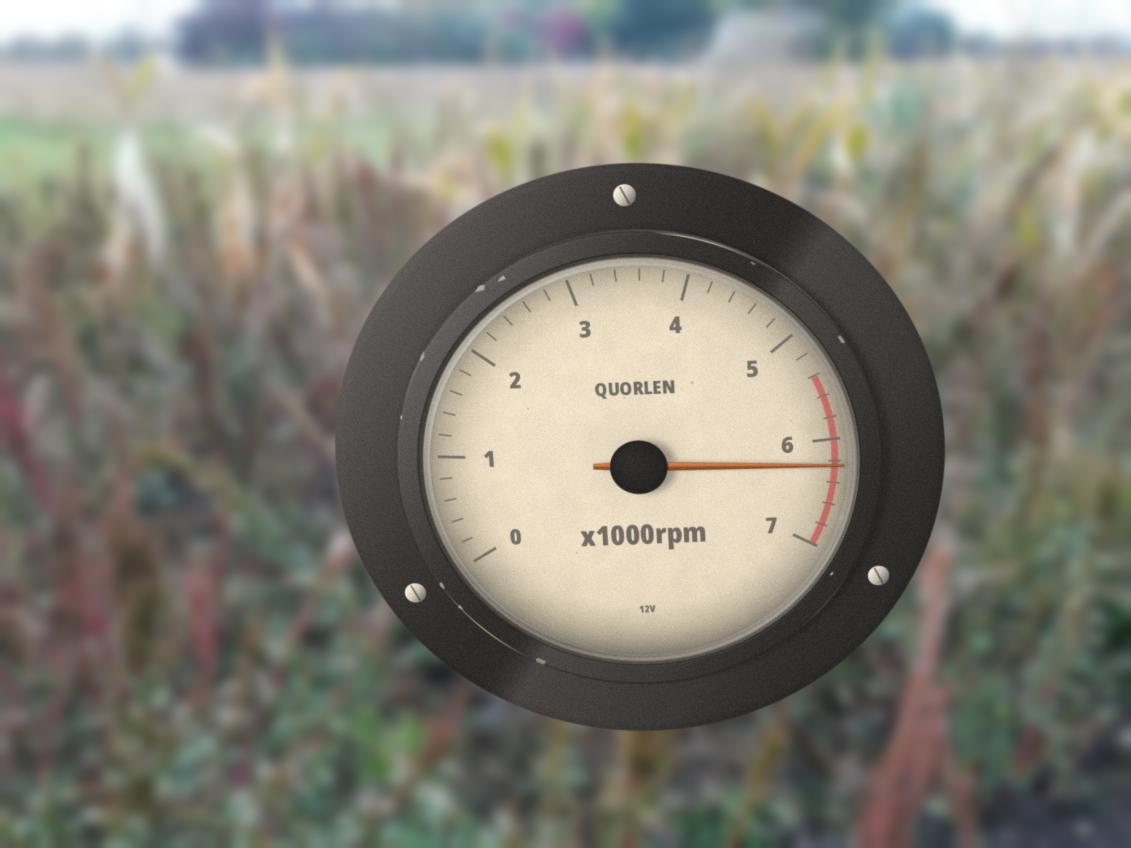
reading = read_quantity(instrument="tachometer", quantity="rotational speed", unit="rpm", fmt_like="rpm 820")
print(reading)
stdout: rpm 6200
